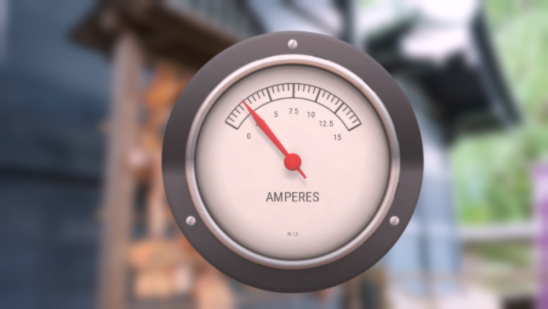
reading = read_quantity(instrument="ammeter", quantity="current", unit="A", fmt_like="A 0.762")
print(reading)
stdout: A 2.5
